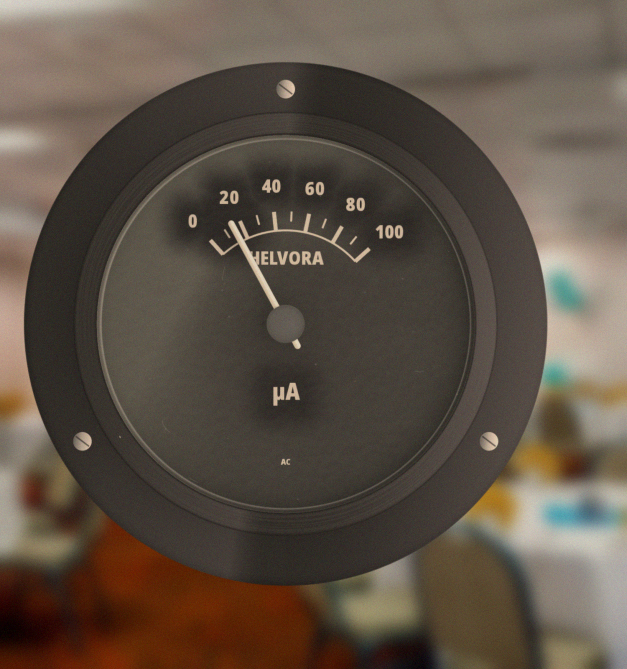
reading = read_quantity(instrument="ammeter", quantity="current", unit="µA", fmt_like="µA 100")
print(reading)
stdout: µA 15
